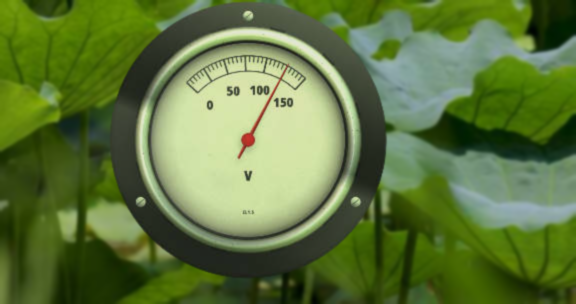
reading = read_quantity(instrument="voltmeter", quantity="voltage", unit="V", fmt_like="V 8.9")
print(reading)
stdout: V 125
